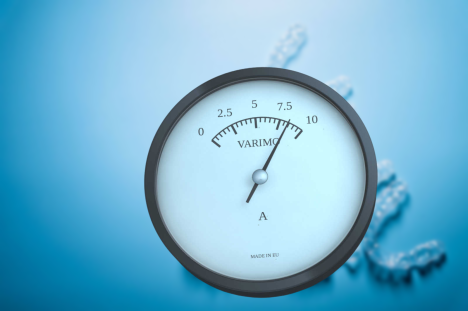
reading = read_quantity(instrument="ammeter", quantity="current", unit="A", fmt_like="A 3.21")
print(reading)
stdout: A 8.5
